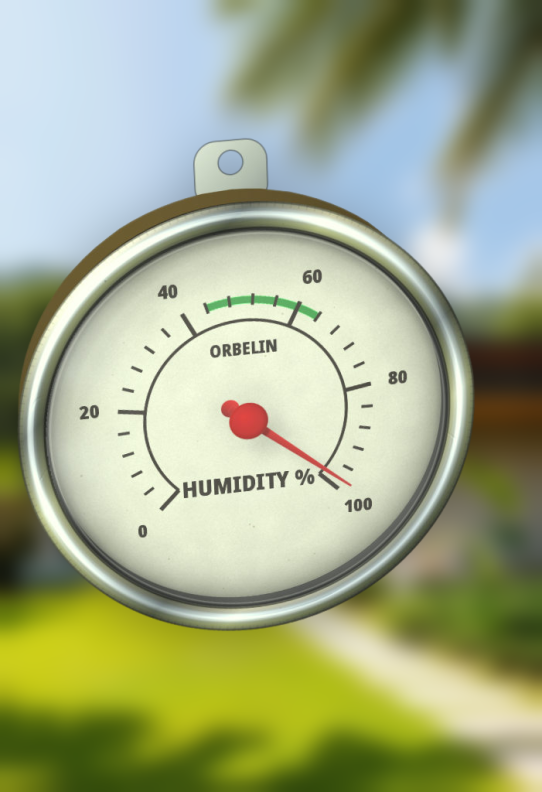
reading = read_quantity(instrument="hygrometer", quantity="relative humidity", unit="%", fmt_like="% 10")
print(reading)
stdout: % 98
